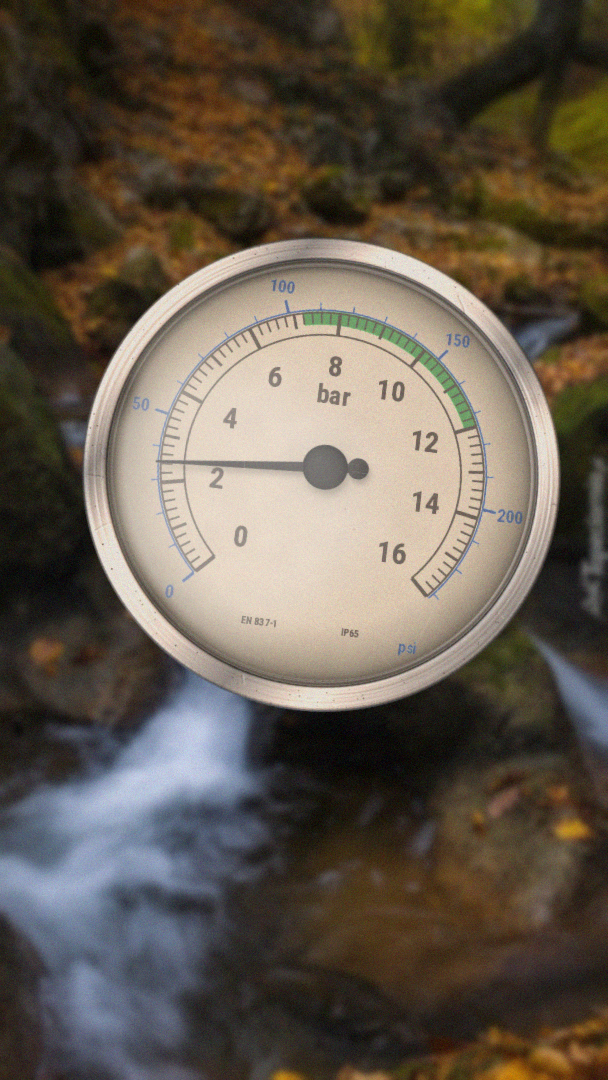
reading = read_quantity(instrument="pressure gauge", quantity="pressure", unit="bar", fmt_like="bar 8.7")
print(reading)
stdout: bar 2.4
